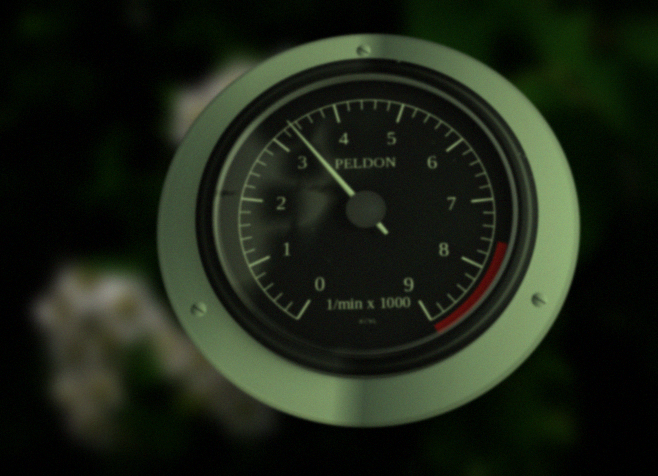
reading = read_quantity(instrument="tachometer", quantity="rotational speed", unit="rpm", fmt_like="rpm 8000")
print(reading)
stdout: rpm 3300
